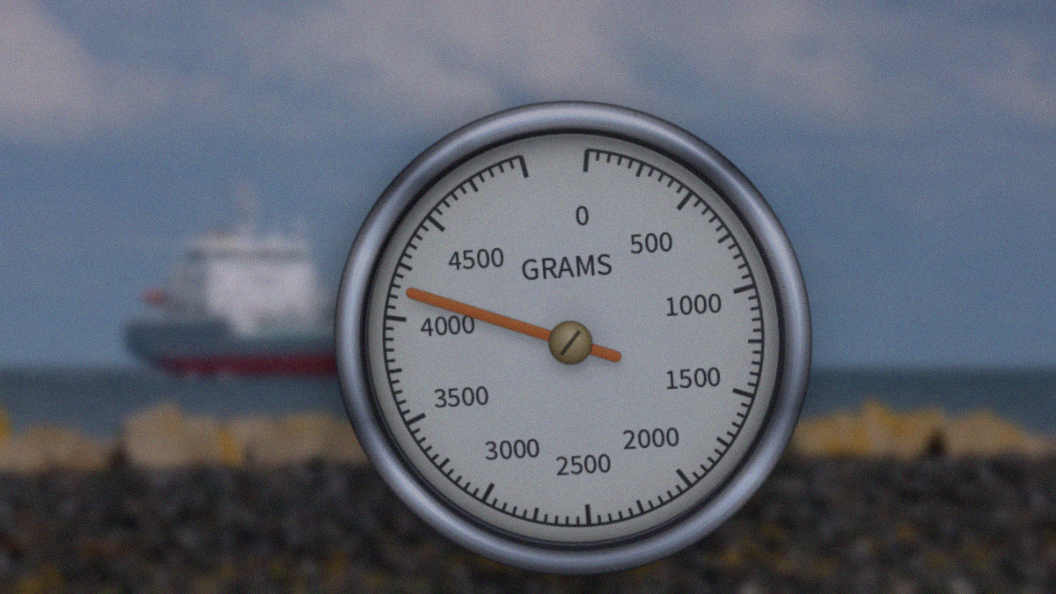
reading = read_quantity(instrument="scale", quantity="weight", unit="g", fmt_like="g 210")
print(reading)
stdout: g 4150
